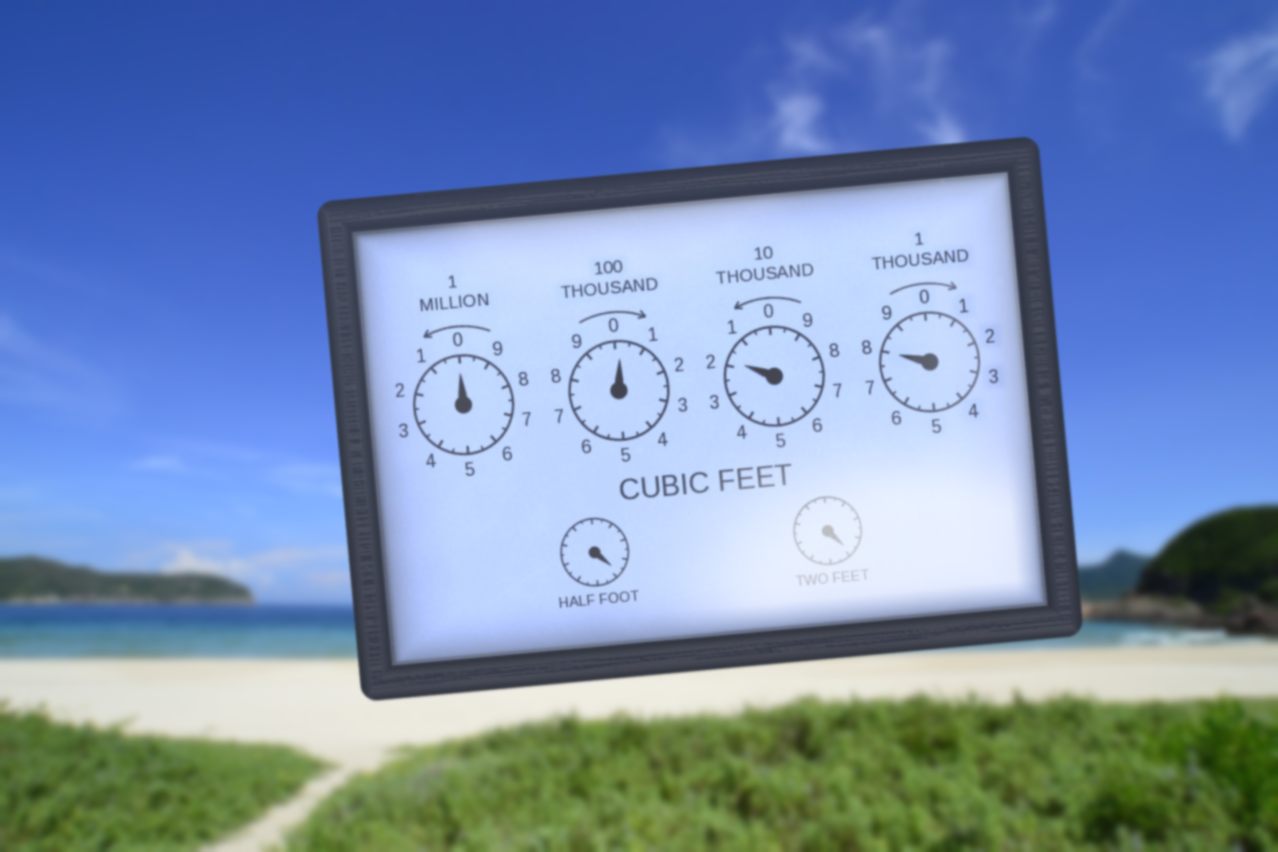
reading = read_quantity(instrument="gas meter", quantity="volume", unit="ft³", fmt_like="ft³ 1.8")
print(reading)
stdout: ft³ 1800
